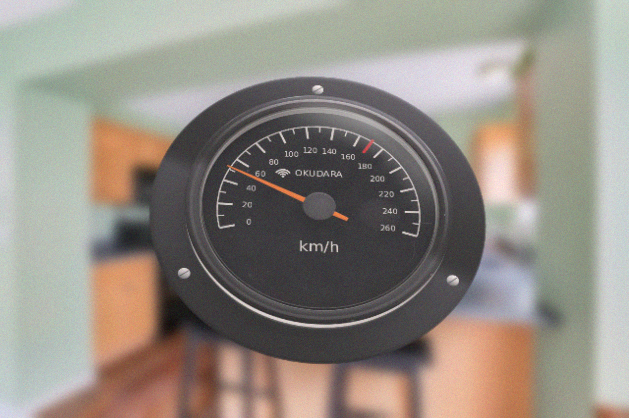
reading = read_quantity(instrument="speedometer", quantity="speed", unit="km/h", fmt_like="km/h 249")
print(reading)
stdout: km/h 50
